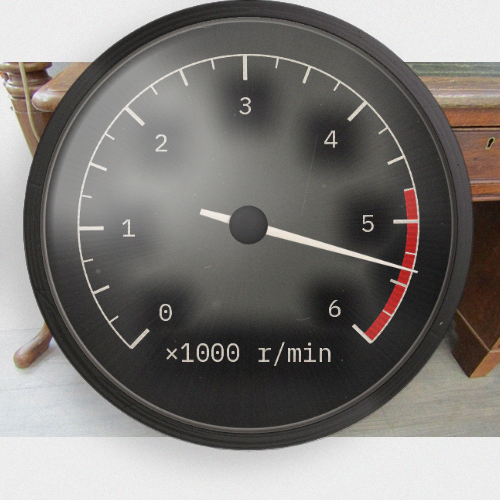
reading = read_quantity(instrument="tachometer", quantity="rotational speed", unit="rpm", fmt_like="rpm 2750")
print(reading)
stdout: rpm 5375
